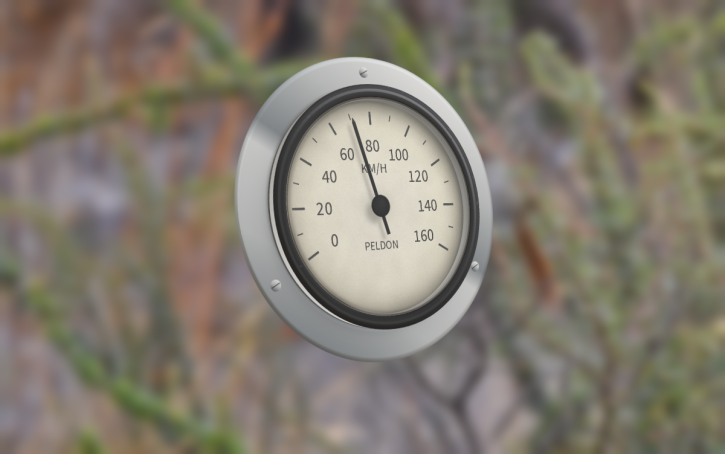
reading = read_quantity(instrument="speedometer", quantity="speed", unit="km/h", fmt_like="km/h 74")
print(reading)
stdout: km/h 70
